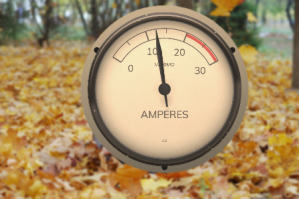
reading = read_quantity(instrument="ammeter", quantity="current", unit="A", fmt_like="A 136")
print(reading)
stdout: A 12.5
